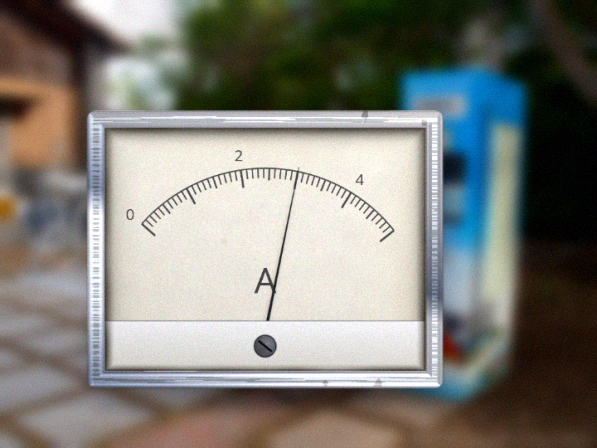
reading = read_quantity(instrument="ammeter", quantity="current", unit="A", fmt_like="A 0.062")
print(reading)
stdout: A 3
